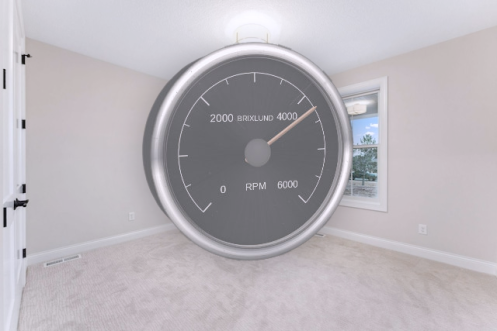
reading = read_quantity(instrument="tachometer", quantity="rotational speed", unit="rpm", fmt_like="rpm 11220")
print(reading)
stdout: rpm 4250
